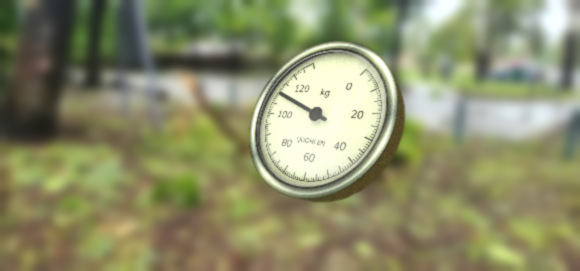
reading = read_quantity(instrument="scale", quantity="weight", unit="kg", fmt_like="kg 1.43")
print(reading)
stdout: kg 110
